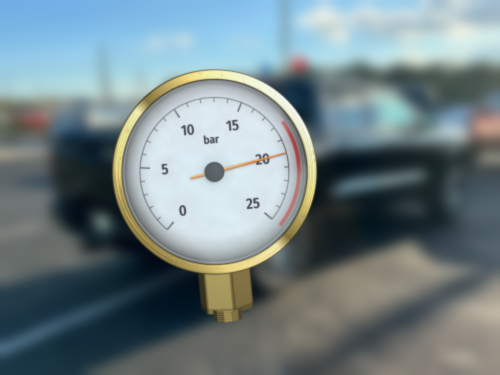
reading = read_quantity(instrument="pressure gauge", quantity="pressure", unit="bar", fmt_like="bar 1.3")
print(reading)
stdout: bar 20
